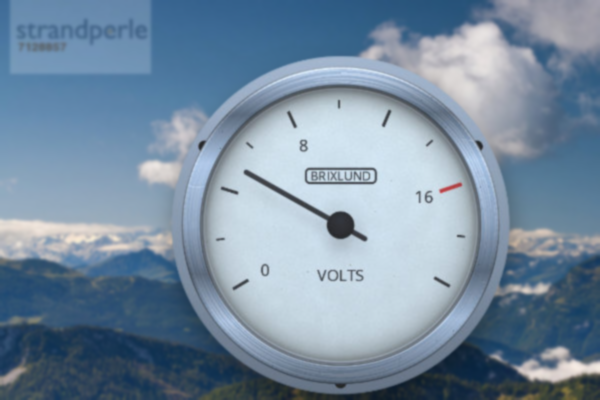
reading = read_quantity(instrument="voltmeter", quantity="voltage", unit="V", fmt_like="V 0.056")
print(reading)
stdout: V 5
